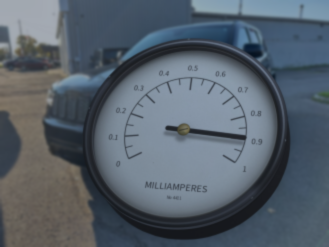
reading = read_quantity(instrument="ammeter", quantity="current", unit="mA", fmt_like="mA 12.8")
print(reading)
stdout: mA 0.9
